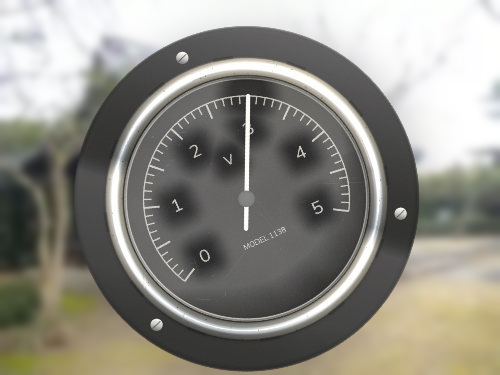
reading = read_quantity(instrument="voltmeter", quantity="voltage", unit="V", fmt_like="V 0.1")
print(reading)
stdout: V 3
